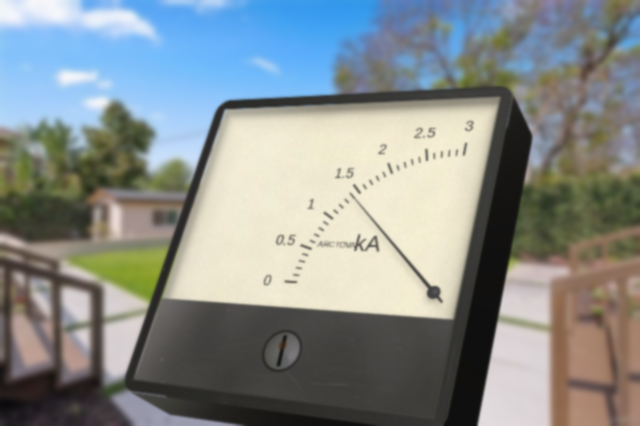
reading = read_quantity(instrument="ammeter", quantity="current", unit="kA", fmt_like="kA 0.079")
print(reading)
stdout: kA 1.4
